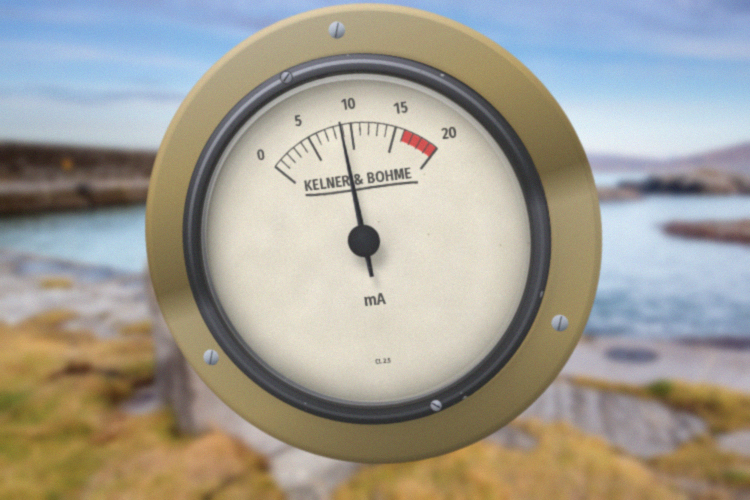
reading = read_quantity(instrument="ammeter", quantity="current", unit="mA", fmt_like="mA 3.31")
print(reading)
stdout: mA 9
